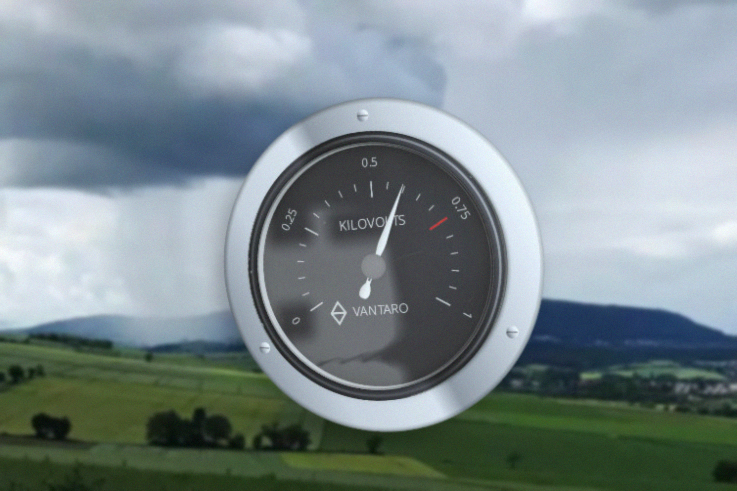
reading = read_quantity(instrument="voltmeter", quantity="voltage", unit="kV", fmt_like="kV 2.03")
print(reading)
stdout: kV 0.6
